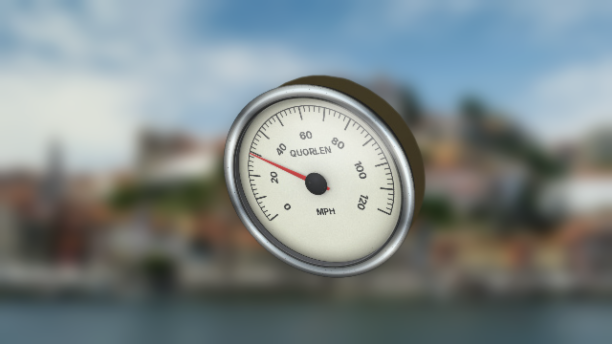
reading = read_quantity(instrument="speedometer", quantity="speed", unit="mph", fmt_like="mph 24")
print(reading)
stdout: mph 30
